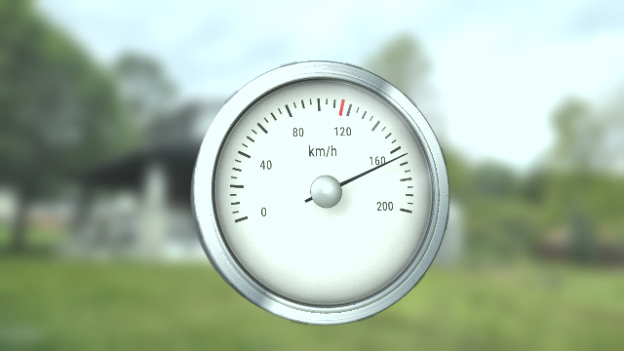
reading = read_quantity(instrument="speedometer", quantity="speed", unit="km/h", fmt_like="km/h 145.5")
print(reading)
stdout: km/h 165
